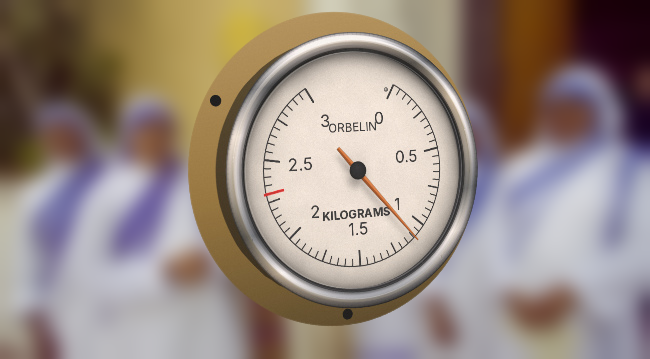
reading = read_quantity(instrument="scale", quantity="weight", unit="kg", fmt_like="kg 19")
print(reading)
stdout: kg 1.1
